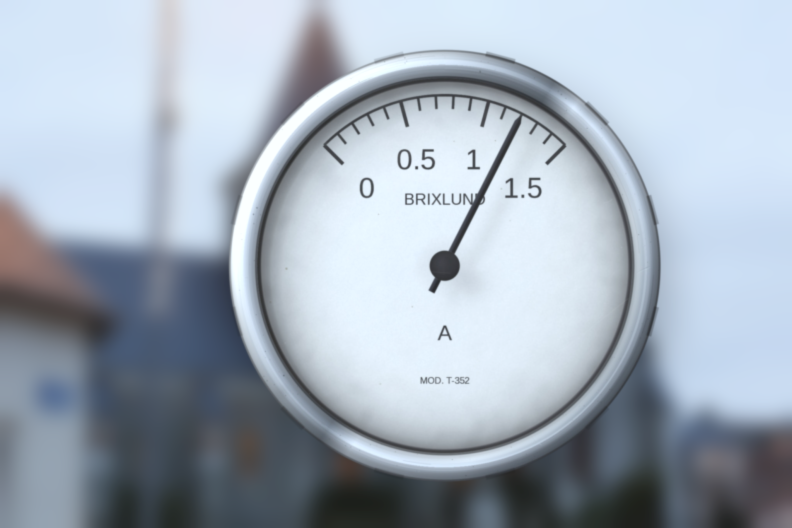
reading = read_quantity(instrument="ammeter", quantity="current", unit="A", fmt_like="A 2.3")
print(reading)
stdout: A 1.2
